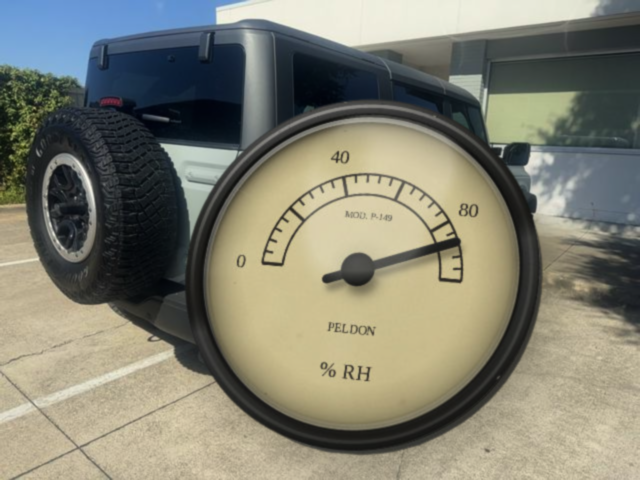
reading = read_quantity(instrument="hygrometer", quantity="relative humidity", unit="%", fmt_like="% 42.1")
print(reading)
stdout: % 88
